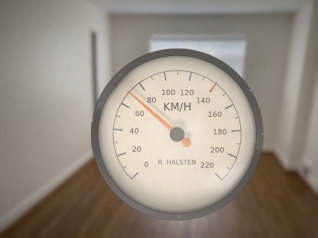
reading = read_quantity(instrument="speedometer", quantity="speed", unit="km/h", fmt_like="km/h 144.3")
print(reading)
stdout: km/h 70
